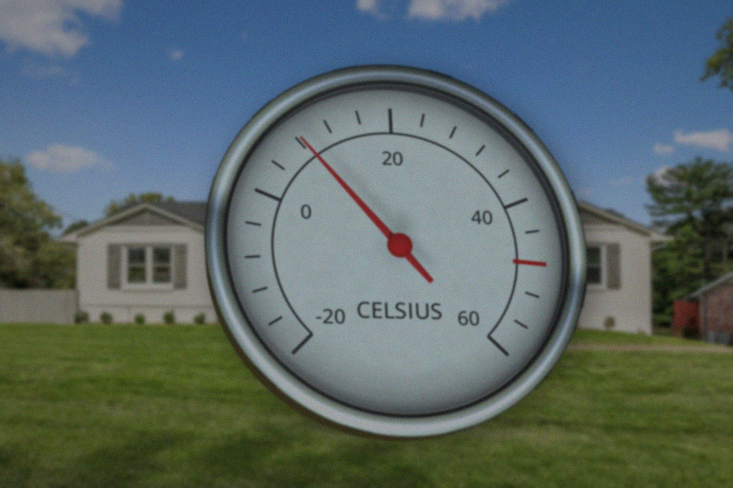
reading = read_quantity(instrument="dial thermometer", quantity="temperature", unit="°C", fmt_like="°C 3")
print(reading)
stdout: °C 8
